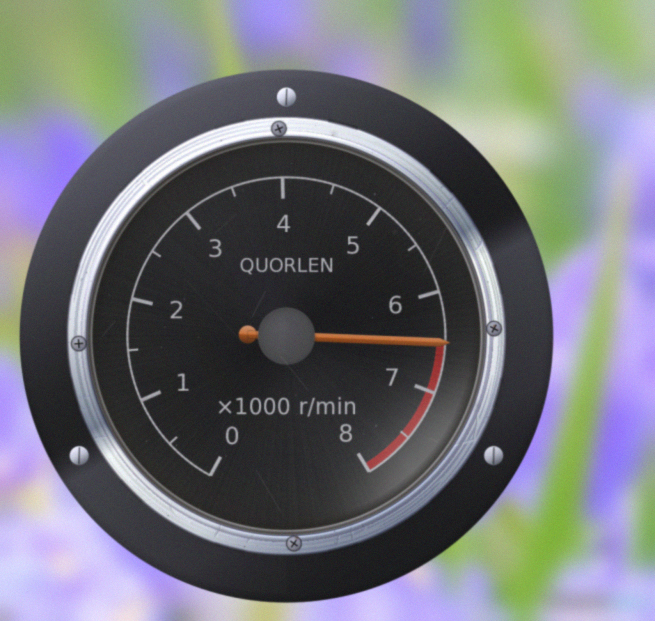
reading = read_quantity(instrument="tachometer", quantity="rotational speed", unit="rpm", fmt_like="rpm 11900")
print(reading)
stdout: rpm 6500
